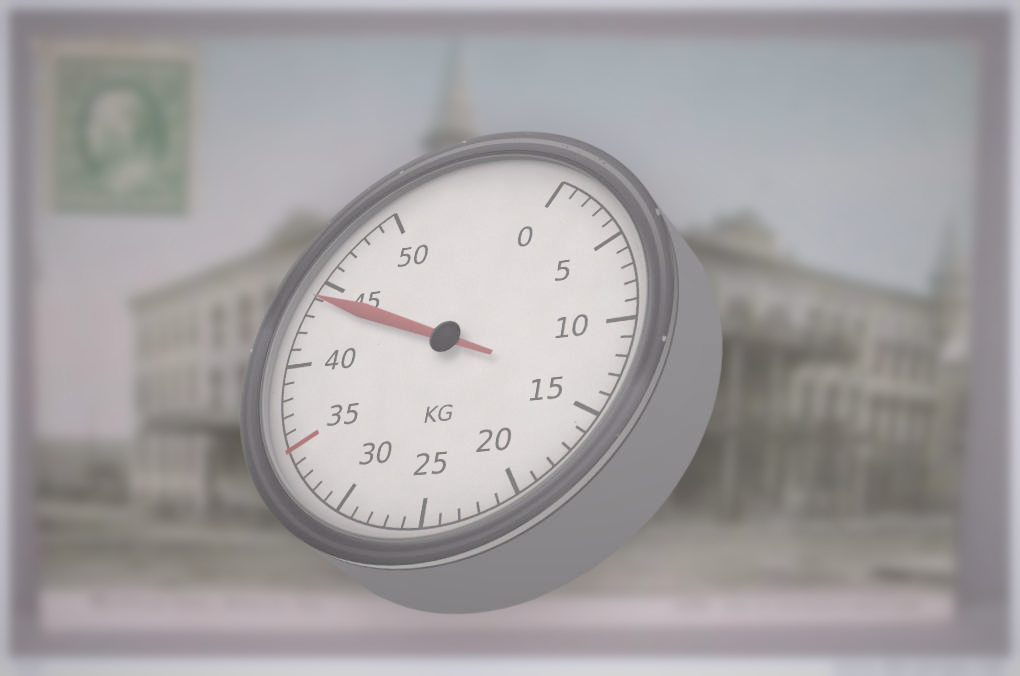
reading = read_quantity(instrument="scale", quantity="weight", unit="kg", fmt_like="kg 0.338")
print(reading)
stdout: kg 44
